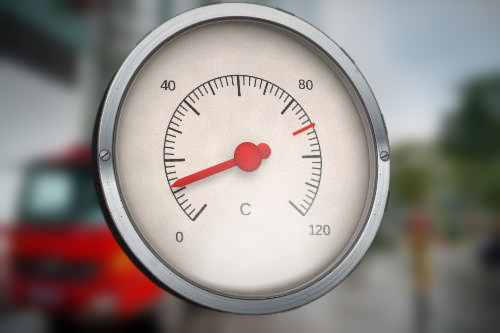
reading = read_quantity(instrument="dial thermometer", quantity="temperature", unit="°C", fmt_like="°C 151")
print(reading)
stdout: °C 12
